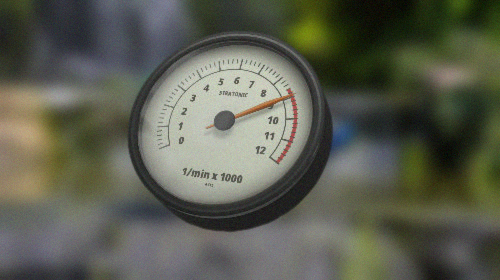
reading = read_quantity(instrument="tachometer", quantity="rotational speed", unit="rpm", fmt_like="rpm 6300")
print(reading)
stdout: rpm 9000
